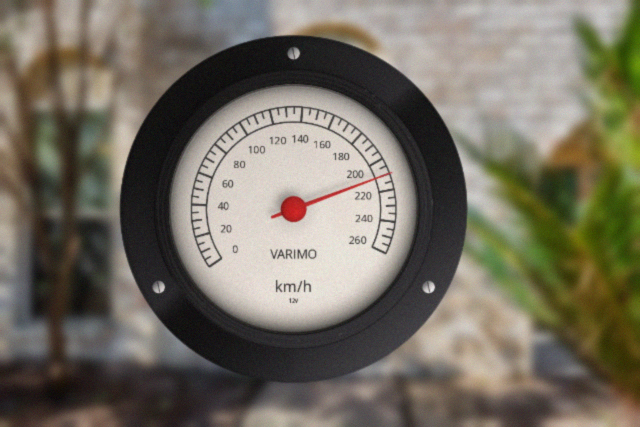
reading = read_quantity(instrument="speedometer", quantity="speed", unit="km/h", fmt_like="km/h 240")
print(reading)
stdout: km/h 210
